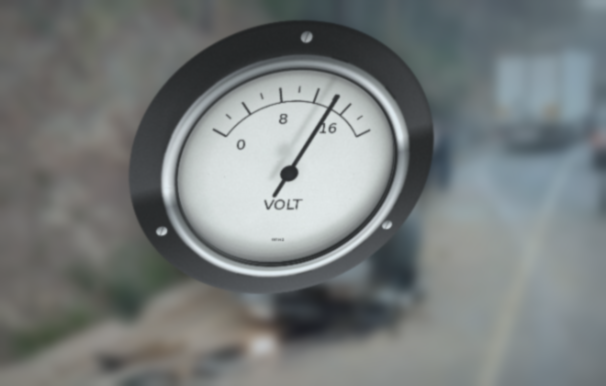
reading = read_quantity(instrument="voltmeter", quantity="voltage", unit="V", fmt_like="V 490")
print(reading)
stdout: V 14
